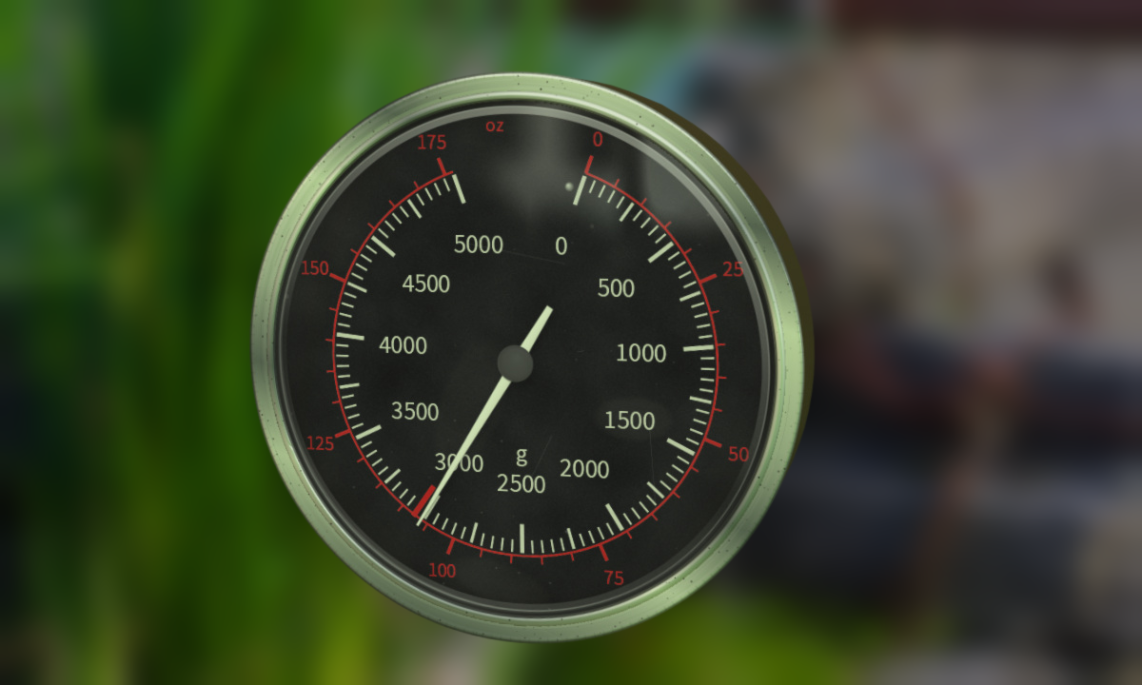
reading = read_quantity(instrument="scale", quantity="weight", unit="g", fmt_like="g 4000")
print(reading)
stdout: g 3000
